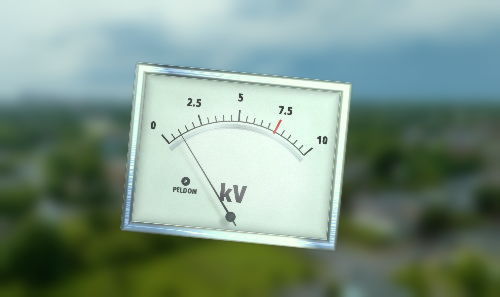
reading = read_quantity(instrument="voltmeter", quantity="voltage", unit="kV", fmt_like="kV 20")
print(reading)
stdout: kV 1
